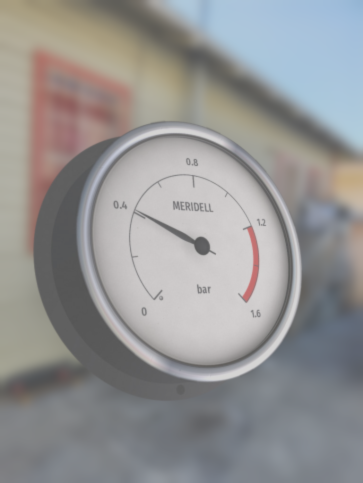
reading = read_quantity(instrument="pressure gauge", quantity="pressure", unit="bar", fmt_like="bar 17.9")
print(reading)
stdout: bar 0.4
